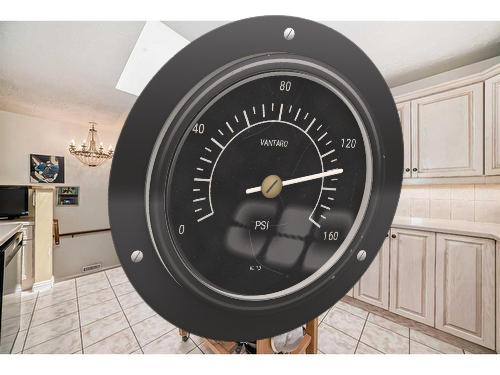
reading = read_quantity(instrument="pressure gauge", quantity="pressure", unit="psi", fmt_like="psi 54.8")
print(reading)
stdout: psi 130
